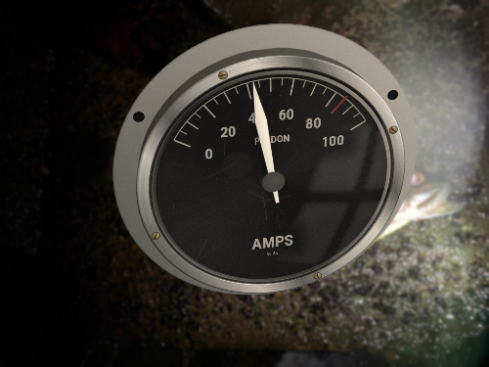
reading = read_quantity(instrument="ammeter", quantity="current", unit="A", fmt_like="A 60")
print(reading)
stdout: A 42.5
